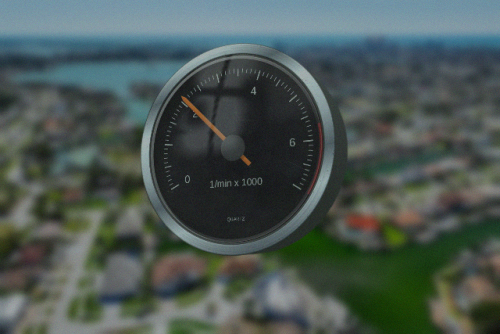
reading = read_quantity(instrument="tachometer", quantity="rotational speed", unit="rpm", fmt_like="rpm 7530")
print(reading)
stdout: rpm 2100
